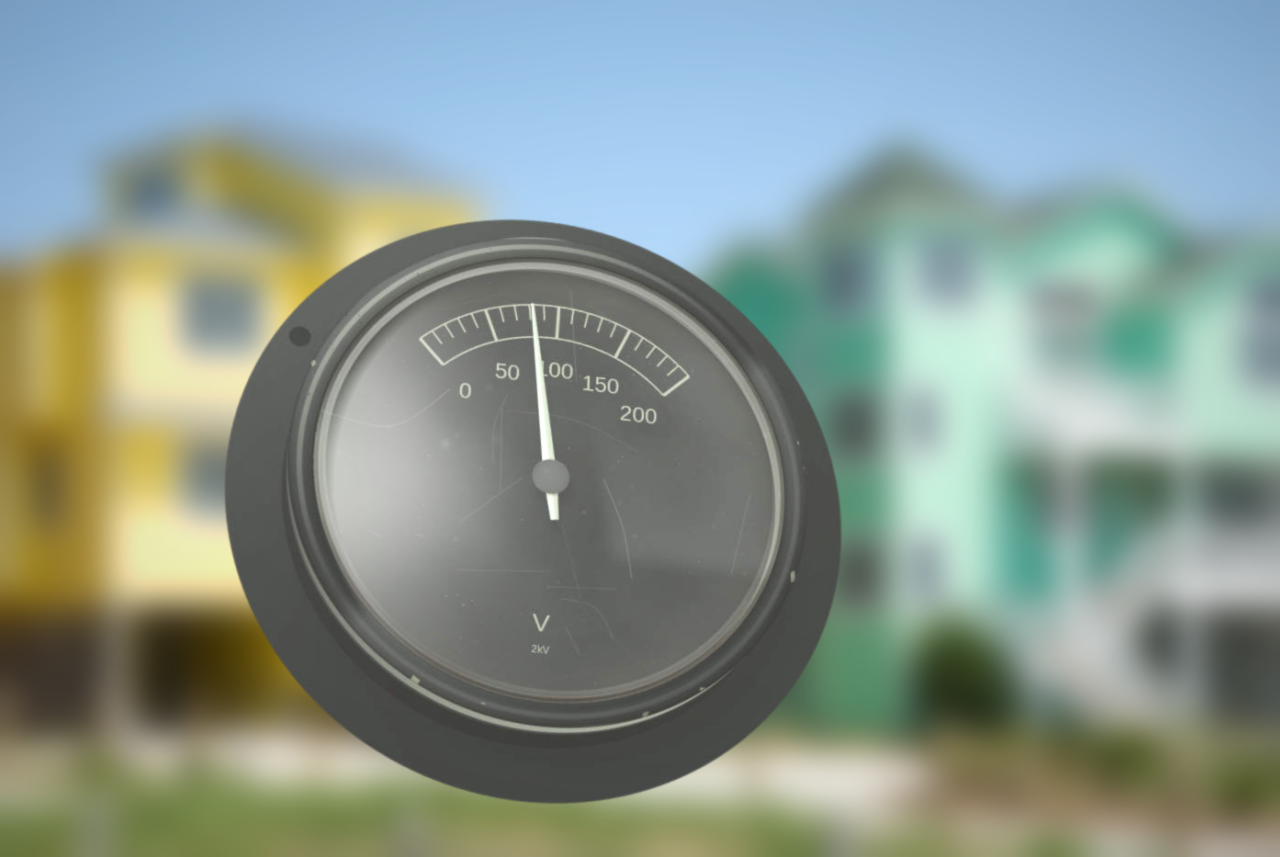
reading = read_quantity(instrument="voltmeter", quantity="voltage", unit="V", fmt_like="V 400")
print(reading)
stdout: V 80
